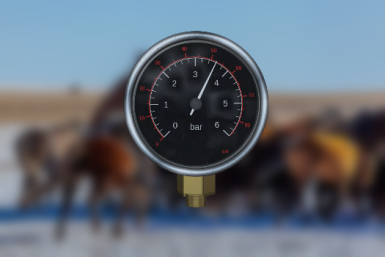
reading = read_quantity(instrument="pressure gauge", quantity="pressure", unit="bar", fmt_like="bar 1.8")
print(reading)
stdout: bar 3.6
